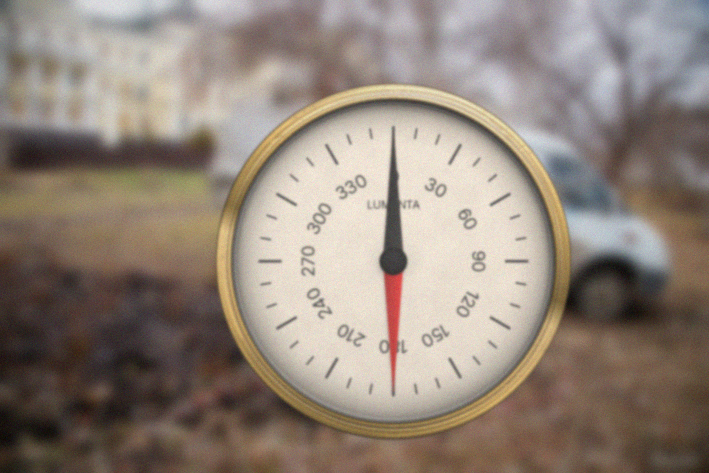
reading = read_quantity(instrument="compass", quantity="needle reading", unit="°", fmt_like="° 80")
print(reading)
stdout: ° 180
